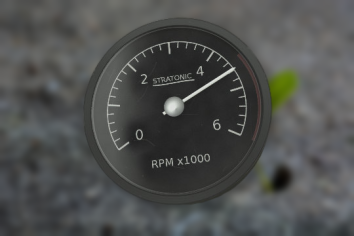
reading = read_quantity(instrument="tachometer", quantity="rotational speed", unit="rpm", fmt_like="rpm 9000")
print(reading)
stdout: rpm 4600
